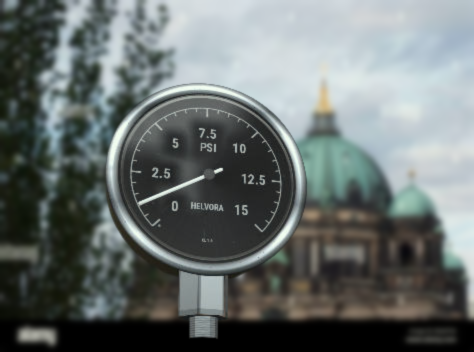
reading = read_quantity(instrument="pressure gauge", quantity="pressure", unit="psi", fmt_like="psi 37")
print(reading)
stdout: psi 1
